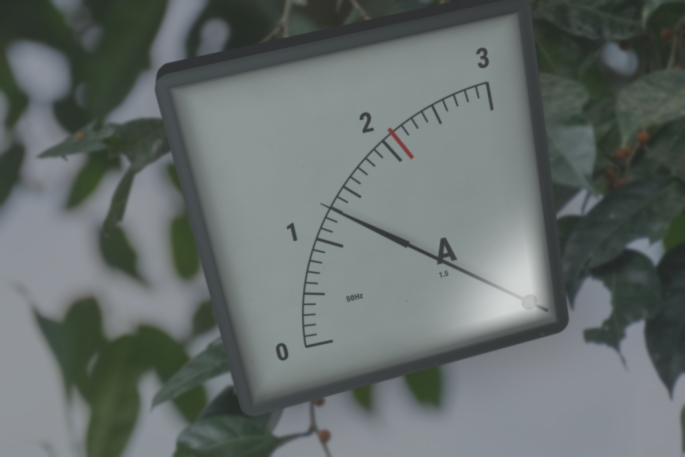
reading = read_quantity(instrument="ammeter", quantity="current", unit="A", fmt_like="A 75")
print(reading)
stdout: A 1.3
